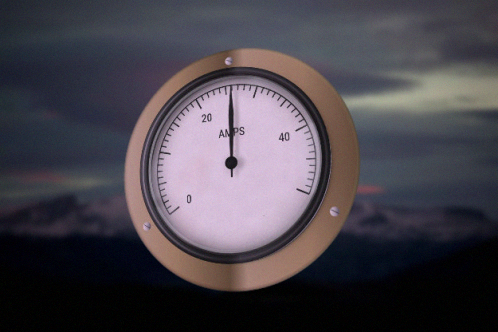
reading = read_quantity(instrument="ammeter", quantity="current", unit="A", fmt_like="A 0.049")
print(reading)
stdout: A 26
